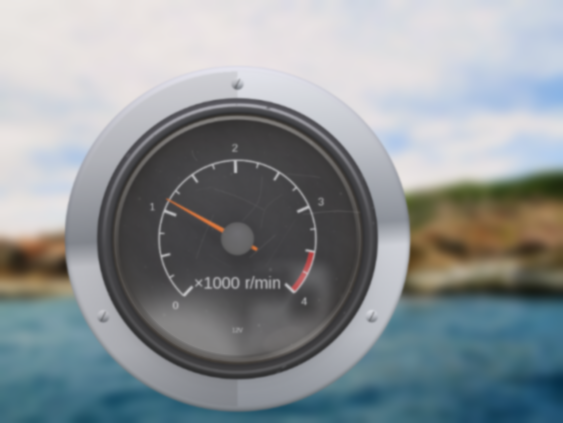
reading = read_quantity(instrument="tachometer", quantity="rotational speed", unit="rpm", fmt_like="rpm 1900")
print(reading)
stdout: rpm 1125
